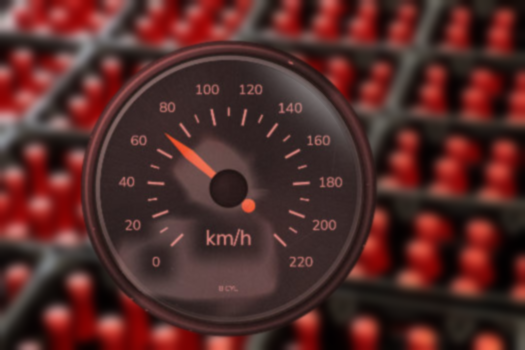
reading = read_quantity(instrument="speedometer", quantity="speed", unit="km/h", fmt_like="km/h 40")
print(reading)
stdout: km/h 70
